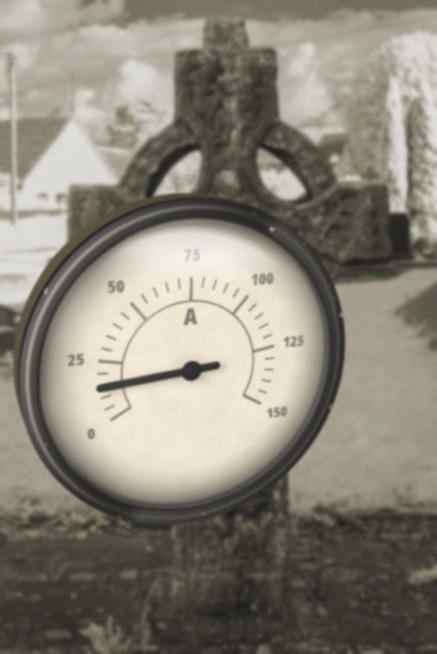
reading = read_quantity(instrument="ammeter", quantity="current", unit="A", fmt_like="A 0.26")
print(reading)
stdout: A 15
